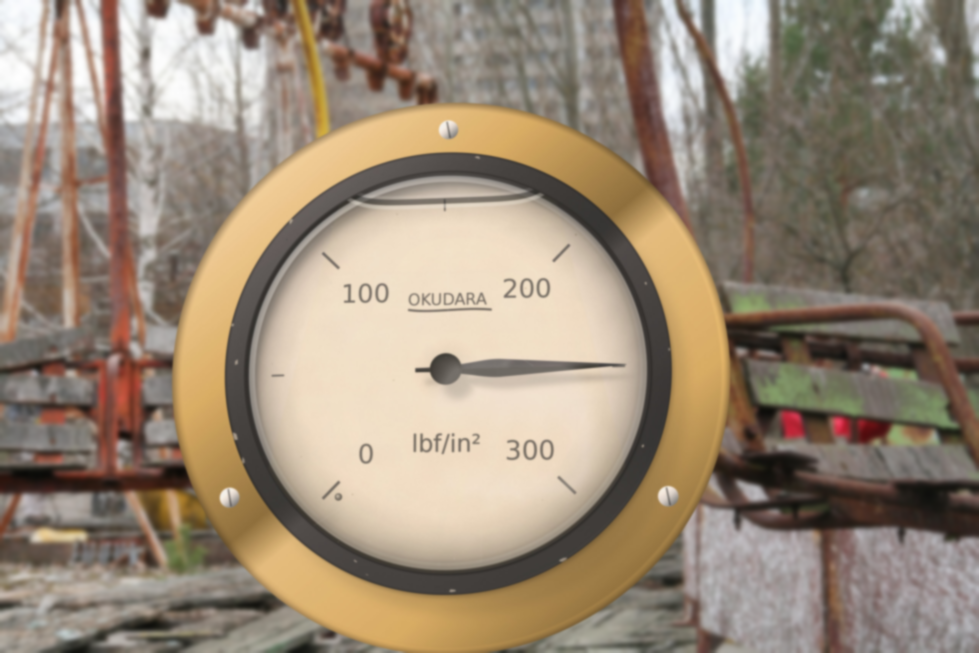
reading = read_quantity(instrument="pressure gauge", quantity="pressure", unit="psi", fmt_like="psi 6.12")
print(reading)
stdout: psi 250
